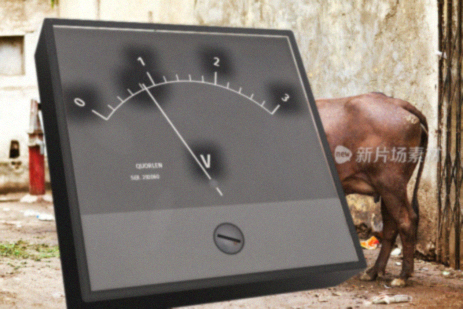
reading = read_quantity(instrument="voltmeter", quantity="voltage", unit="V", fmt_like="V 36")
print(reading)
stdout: V 0.8
